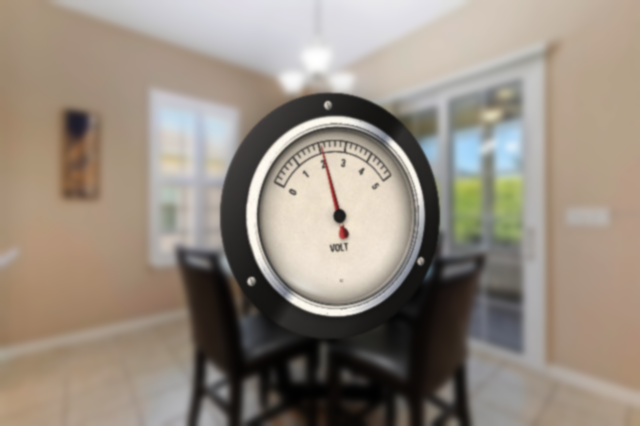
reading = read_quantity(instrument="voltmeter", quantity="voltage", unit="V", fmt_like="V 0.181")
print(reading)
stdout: V 2
